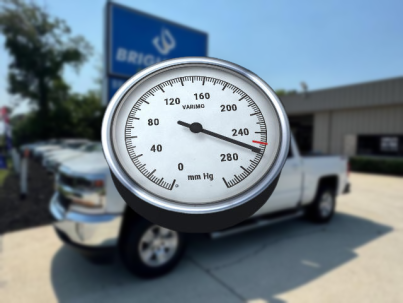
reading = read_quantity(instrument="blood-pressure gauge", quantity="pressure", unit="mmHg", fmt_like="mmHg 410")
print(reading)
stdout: mmHg 260
